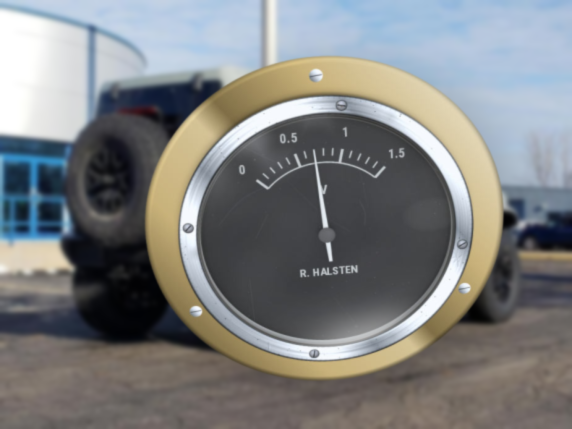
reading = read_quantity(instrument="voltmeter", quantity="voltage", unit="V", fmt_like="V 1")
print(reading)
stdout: V 0.7
